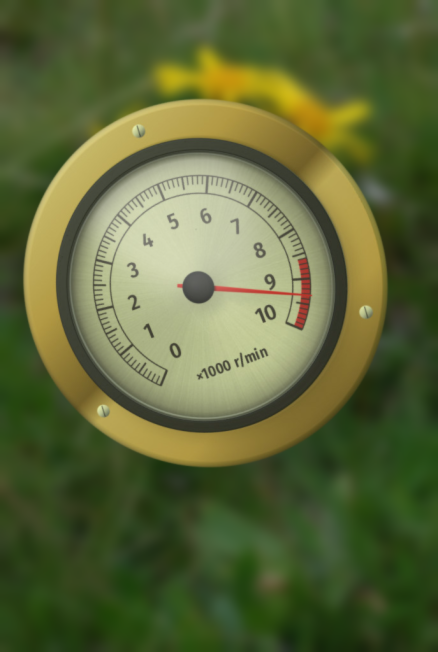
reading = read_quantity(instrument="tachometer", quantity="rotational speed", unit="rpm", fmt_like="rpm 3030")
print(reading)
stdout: rpm 9300
